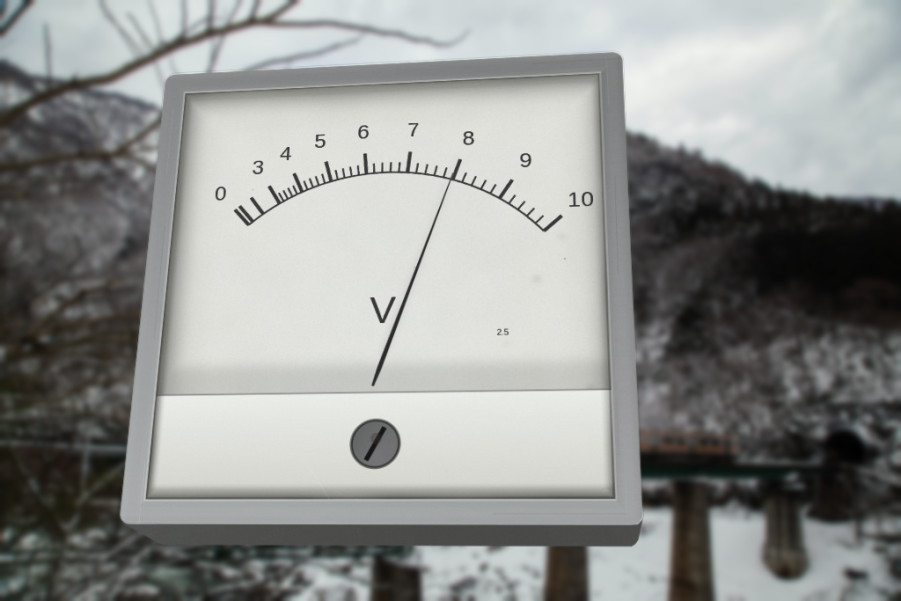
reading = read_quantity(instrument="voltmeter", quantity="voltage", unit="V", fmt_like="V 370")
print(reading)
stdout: V 8
